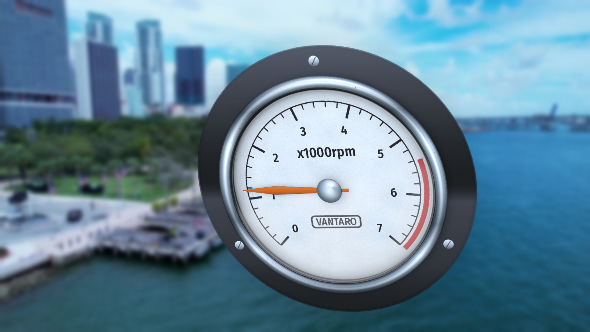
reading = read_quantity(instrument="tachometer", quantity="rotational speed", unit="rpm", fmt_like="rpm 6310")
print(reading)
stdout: rpm 1200
